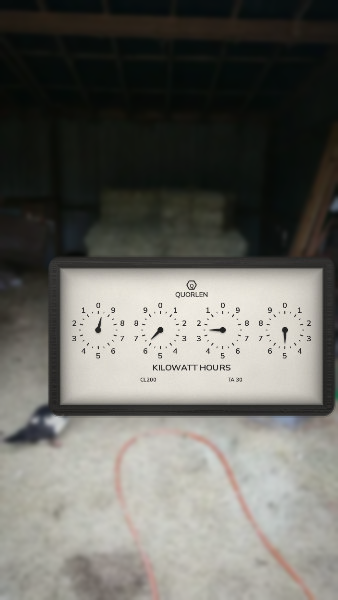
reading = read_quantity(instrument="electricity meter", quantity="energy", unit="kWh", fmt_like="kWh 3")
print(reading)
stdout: kWh 9625
